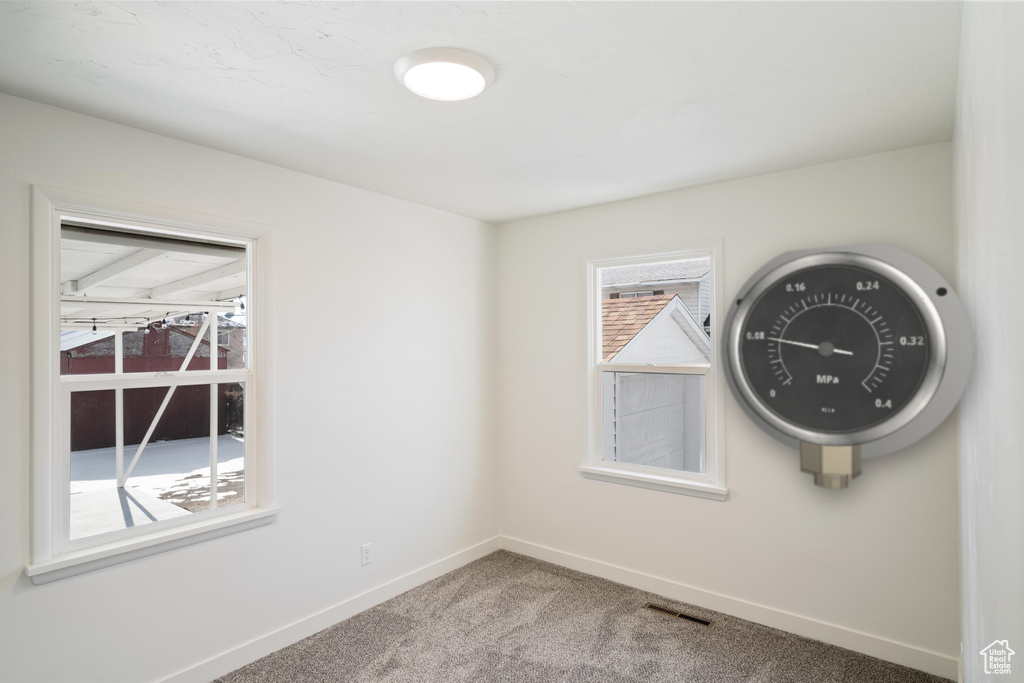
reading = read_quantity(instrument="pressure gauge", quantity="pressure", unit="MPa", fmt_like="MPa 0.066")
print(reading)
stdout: MPa 0.08
